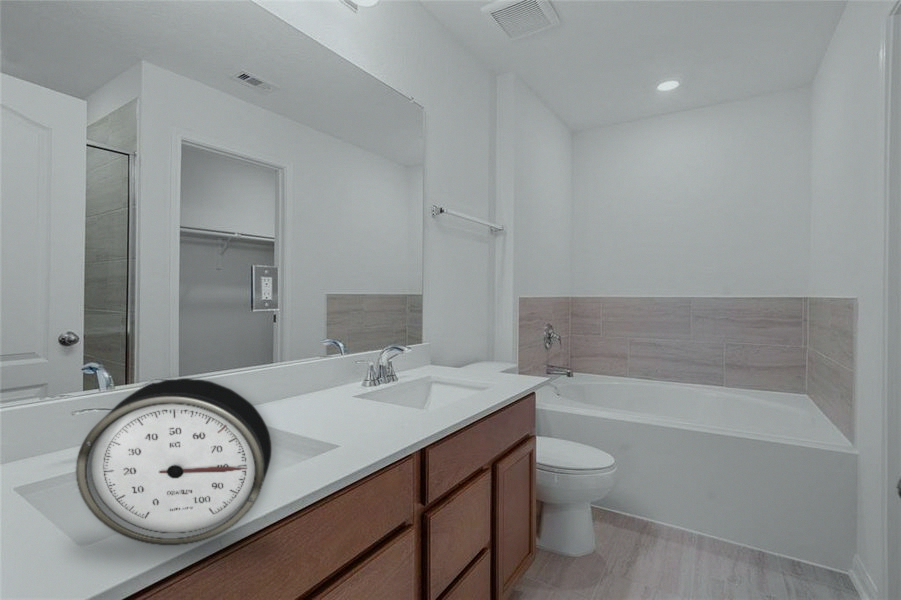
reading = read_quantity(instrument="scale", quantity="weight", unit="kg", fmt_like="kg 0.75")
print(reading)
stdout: kg 80
